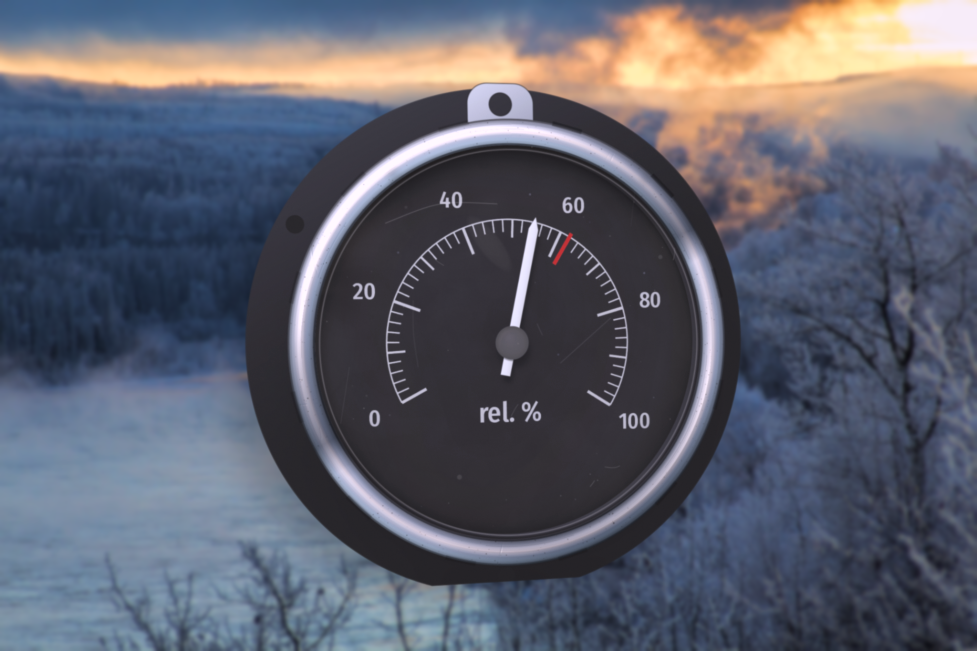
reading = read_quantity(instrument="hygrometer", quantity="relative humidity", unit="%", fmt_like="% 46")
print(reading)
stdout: % 54
